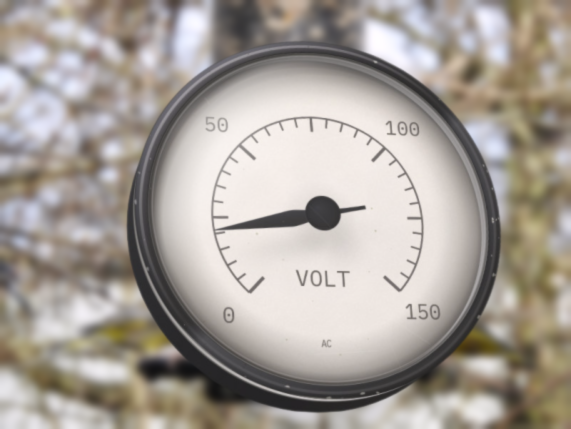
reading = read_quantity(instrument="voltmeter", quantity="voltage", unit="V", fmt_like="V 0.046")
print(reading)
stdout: V 20
